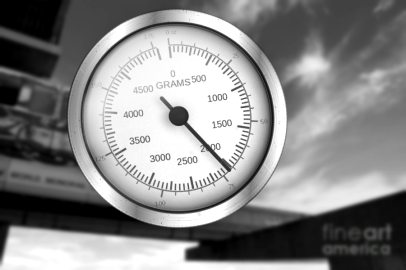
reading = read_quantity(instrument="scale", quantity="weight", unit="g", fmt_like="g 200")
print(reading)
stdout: g 2050
